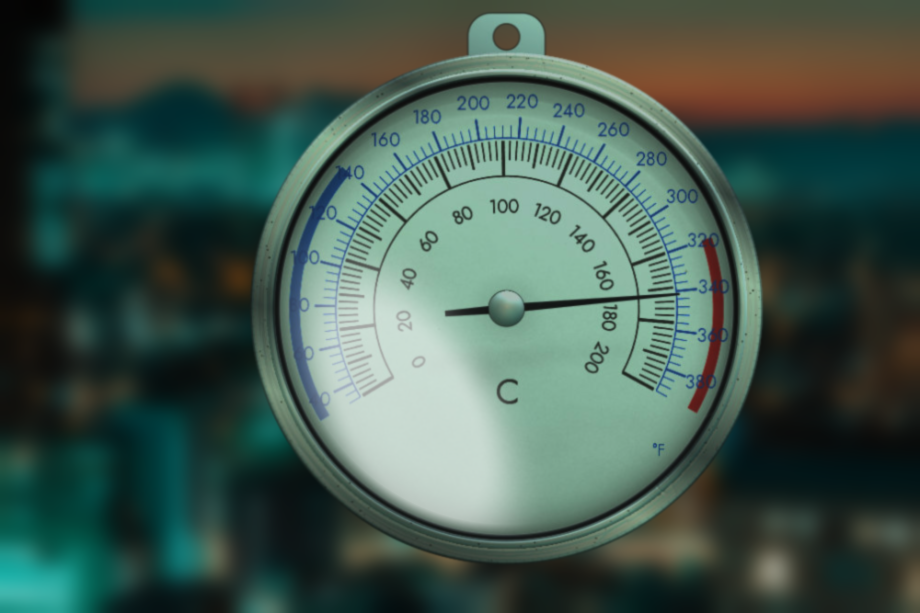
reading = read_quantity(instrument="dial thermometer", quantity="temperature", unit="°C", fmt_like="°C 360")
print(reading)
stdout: °C 172
